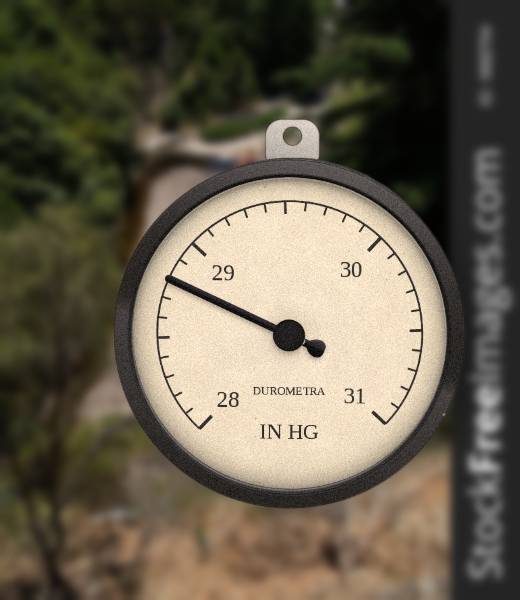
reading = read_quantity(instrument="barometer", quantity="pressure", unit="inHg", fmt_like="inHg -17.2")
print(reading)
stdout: inHg 28.8
